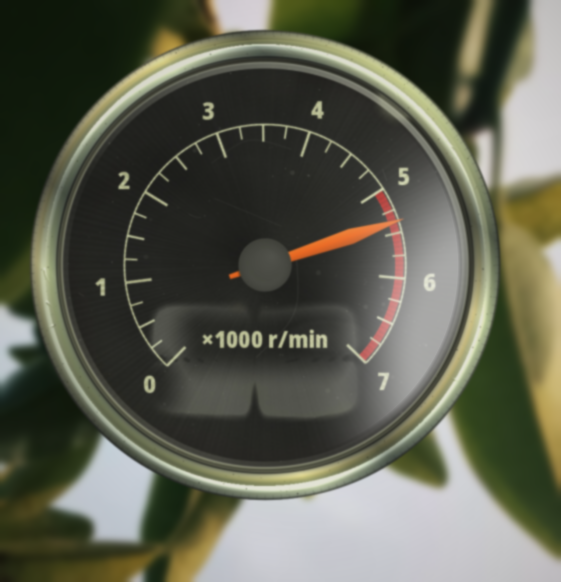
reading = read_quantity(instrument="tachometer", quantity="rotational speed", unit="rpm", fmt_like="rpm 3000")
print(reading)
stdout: rpm 5375
